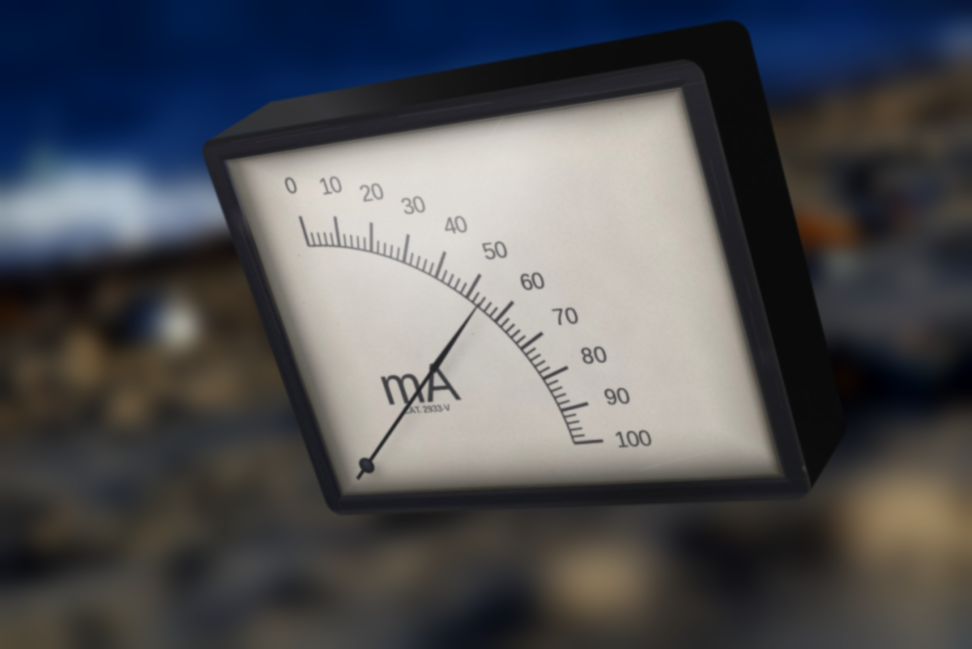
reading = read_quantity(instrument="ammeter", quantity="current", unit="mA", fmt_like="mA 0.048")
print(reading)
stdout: mA 54
